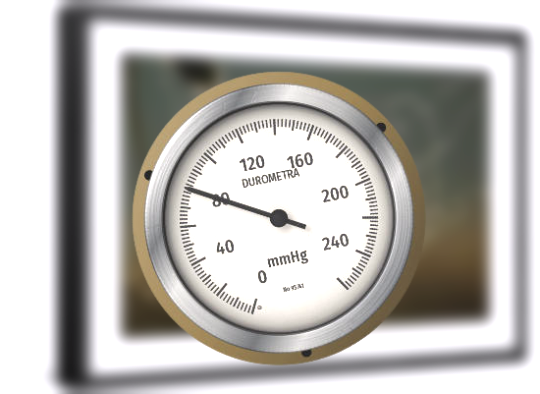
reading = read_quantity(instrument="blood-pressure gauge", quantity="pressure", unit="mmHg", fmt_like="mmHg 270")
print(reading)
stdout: mmHg 80
